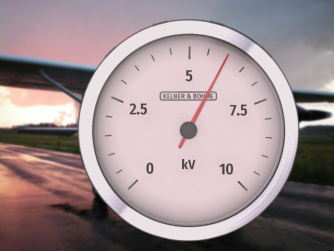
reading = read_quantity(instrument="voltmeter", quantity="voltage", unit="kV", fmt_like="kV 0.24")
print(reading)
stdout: kV 6
